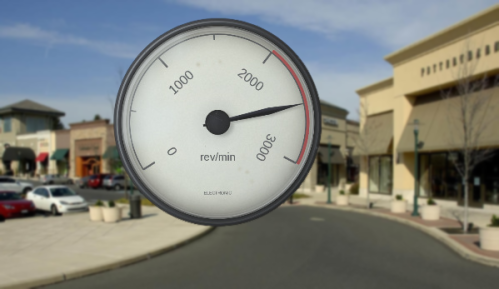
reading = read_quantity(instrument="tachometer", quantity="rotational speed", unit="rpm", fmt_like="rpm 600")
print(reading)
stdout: rpm 2500
